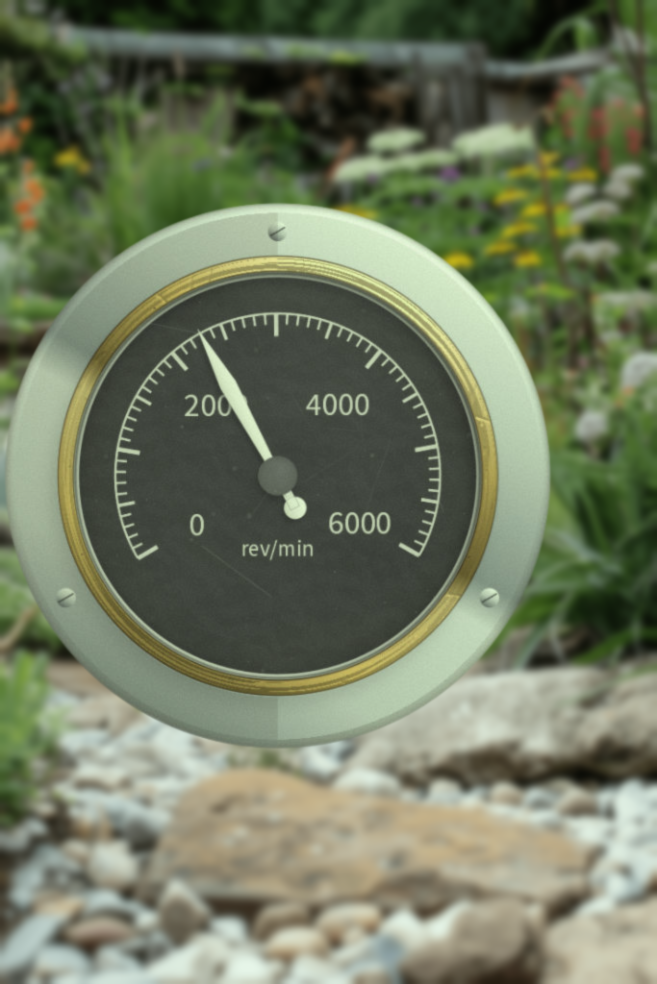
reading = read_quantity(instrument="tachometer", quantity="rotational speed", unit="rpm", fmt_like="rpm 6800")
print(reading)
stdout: rpm 2300
